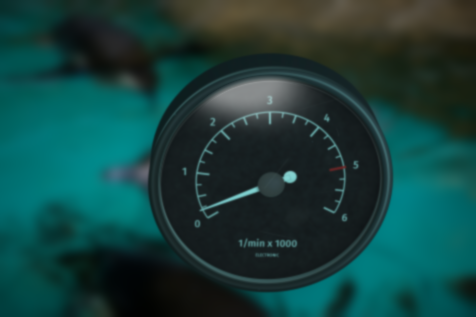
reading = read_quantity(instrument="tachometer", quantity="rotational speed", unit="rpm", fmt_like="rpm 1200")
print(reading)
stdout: rpm 250
